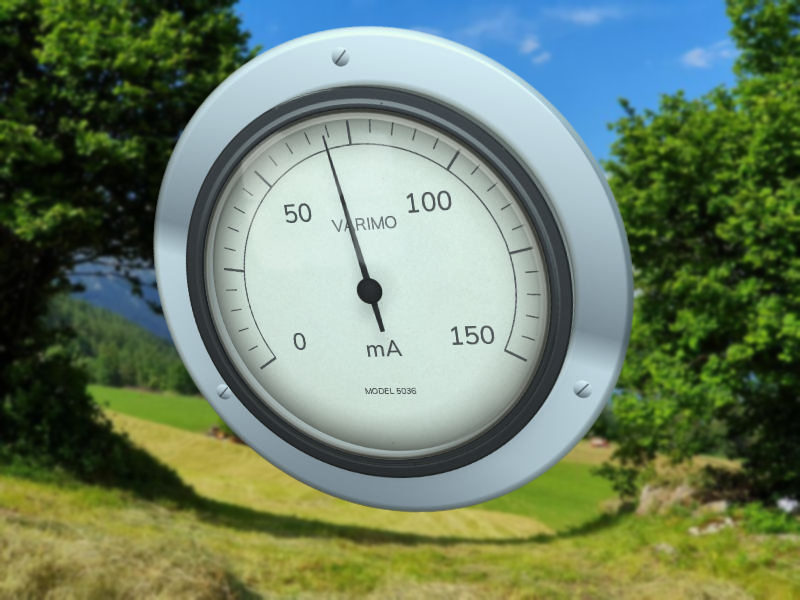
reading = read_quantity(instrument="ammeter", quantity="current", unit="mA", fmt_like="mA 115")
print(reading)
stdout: mA 70
